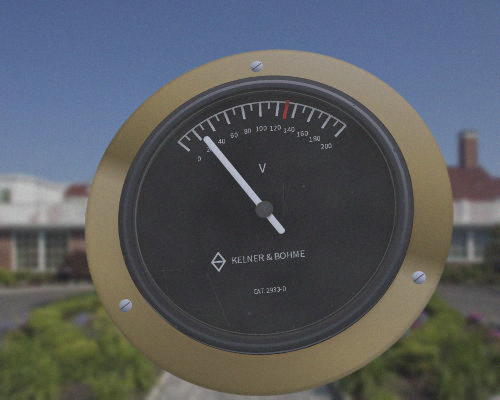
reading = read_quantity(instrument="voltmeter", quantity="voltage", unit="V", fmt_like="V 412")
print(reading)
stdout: V 25
